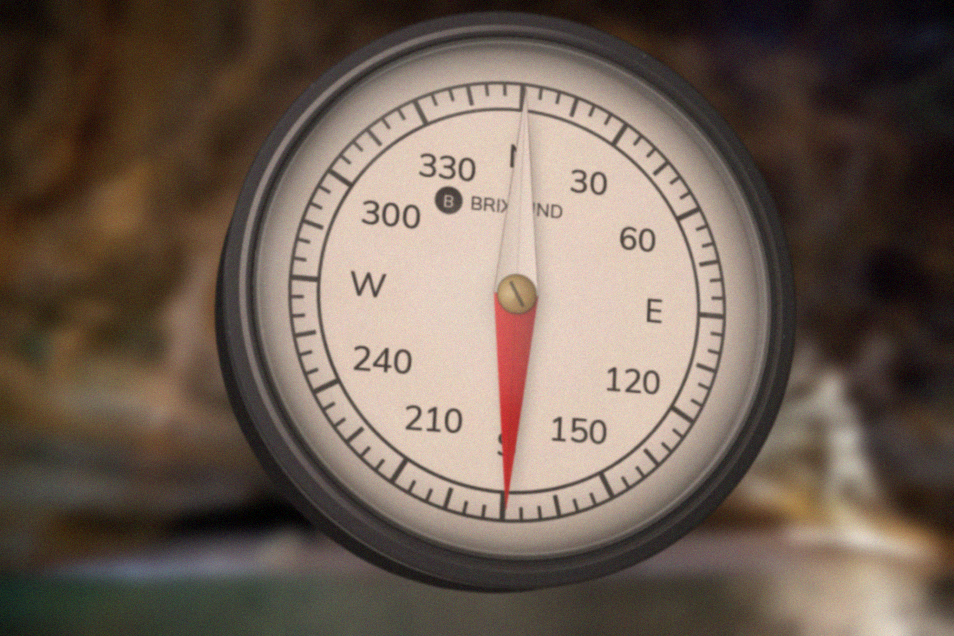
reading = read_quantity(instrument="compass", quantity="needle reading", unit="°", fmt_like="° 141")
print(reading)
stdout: ° 180
